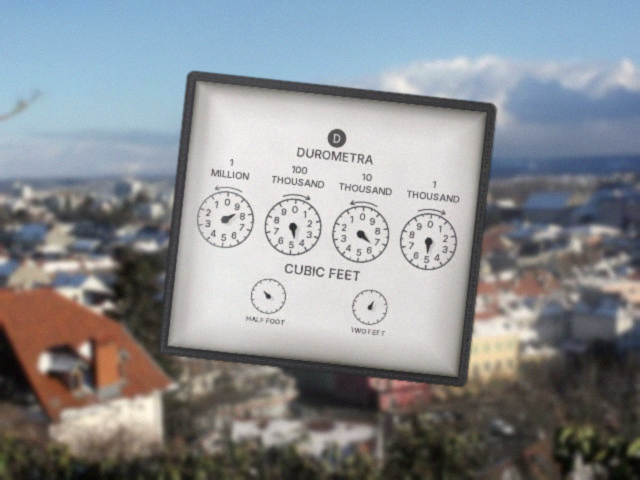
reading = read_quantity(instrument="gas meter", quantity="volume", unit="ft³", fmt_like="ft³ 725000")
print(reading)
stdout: ft³ 846500
